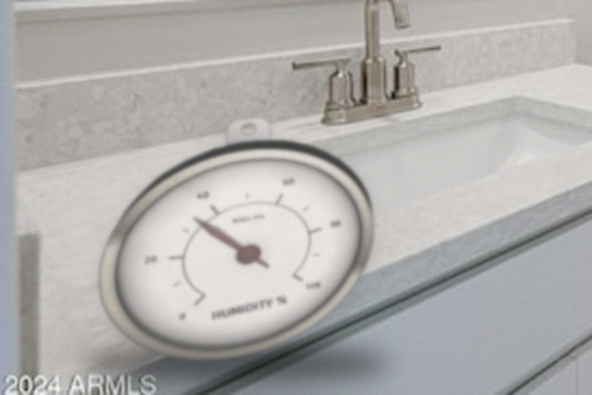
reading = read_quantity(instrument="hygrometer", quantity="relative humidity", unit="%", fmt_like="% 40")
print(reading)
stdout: % 35
